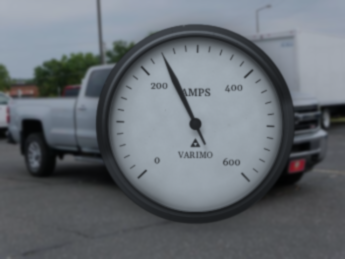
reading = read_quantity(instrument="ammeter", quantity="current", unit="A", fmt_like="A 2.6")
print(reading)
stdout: A 240
